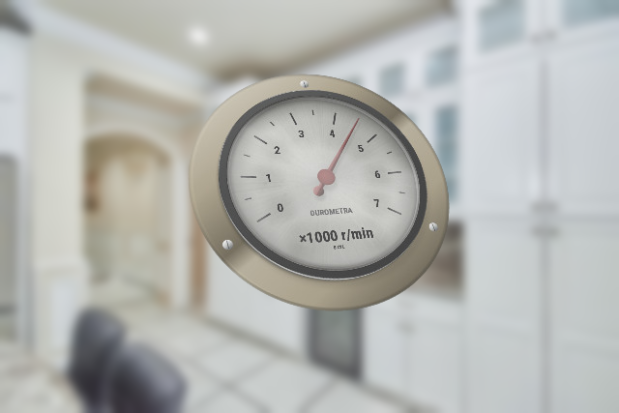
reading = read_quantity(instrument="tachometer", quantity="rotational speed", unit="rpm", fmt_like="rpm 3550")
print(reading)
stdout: rpm 4500
